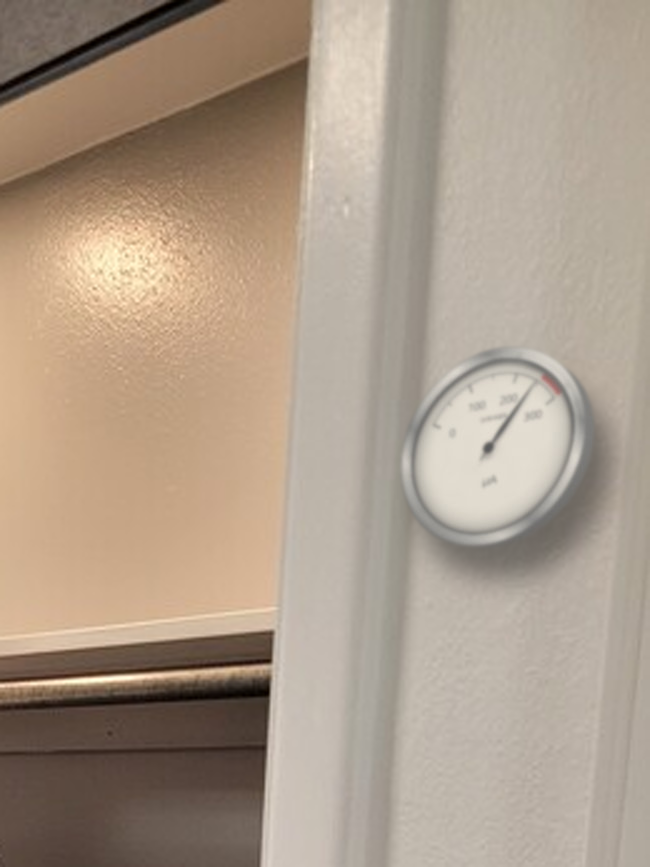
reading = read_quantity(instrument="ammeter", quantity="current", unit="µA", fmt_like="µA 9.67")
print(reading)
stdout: µA 250
